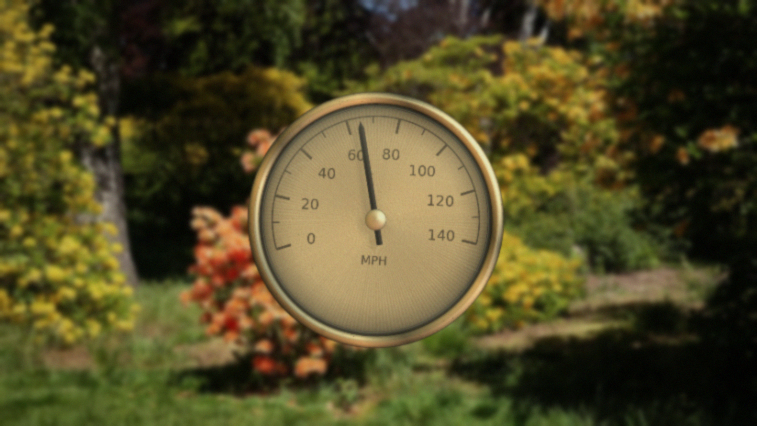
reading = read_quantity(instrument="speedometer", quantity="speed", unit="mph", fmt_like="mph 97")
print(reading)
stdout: mph 65
